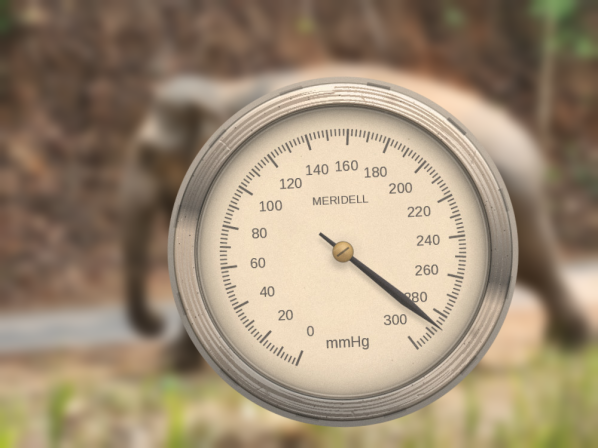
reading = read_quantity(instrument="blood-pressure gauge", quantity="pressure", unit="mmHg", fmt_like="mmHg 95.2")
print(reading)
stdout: mmHg 286
